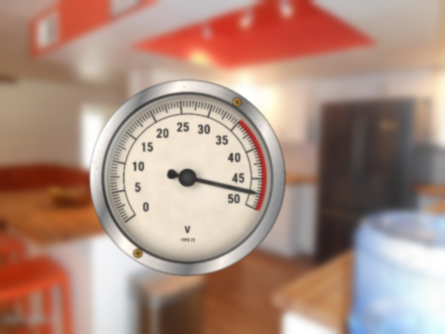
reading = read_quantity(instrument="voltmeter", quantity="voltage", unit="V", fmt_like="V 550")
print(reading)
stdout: V 47.5
